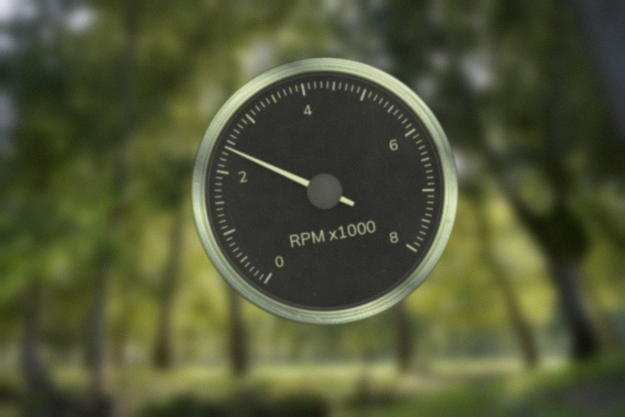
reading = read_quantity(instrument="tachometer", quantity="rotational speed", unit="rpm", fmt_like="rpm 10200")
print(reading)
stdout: rpm 2400
